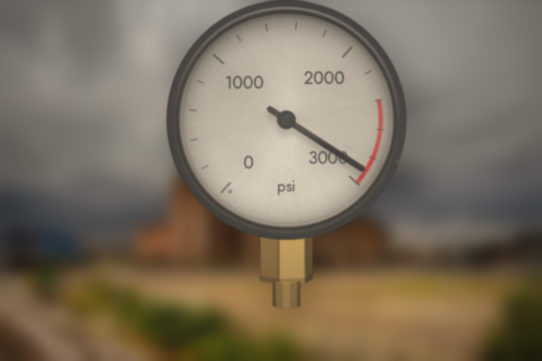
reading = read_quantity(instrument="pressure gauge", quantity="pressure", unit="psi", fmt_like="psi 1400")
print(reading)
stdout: psi 2900
